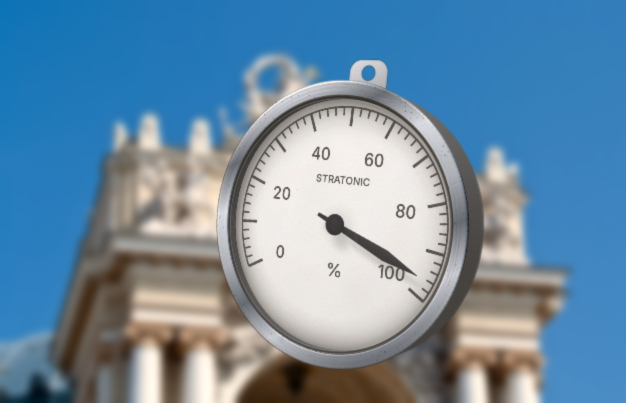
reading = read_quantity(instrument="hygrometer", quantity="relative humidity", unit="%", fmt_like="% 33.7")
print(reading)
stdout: % 96
